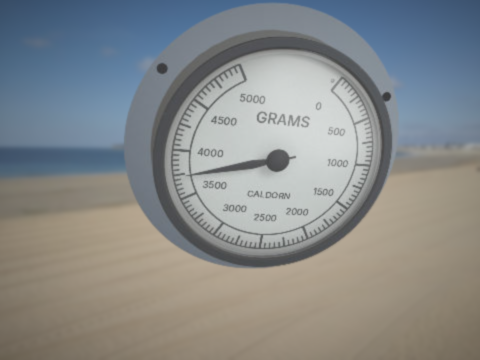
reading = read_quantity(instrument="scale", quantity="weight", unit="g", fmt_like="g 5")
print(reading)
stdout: g 3750
